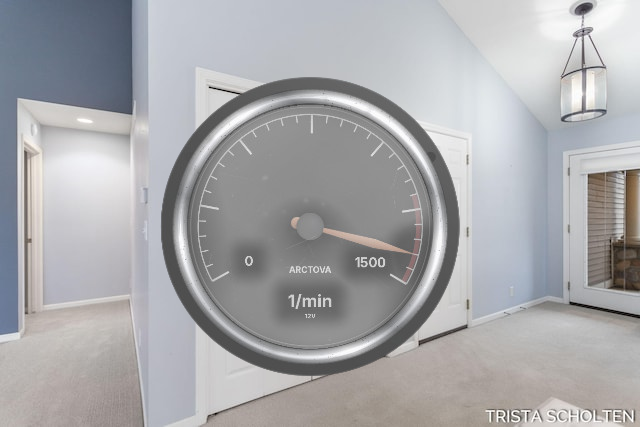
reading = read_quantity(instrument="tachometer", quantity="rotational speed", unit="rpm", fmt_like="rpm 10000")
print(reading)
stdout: rpm 1400
